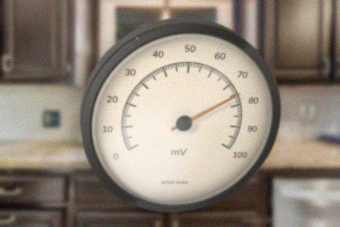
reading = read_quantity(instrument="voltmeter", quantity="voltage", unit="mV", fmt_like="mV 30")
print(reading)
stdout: mV 75
